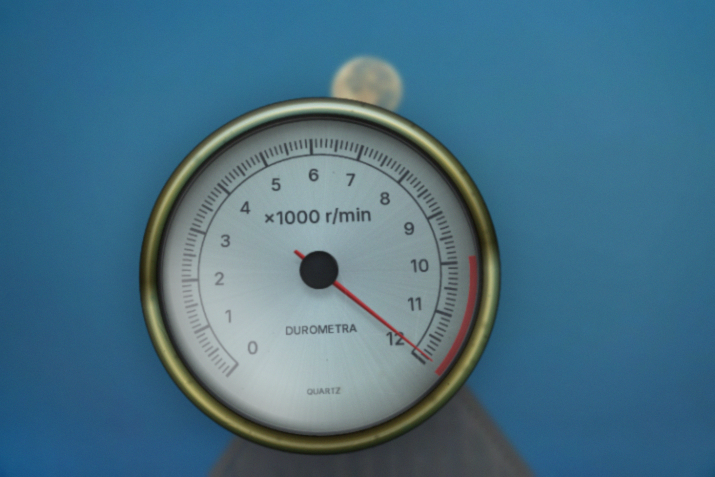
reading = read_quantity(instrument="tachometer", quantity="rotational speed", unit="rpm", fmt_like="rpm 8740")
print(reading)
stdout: rpm 11900
